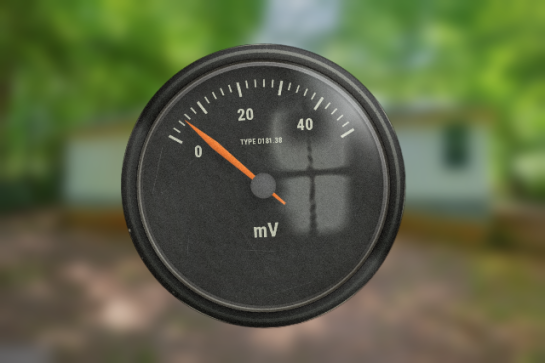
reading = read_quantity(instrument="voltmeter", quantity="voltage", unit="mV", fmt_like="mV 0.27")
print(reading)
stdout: mV 5
